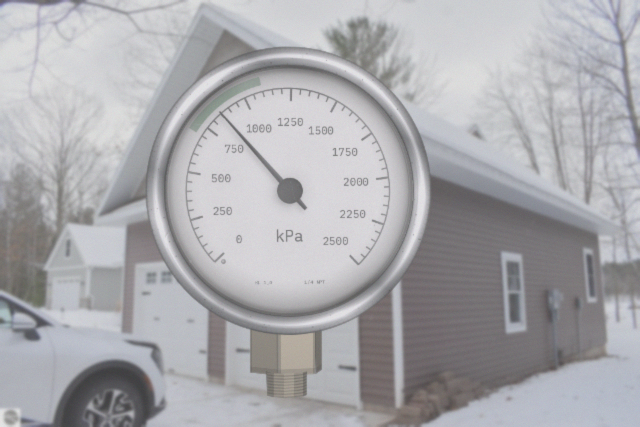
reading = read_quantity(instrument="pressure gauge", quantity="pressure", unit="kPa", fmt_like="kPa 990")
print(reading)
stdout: kPa 850
